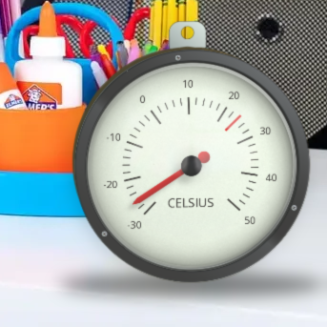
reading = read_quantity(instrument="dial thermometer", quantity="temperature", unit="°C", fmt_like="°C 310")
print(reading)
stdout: °C -26
